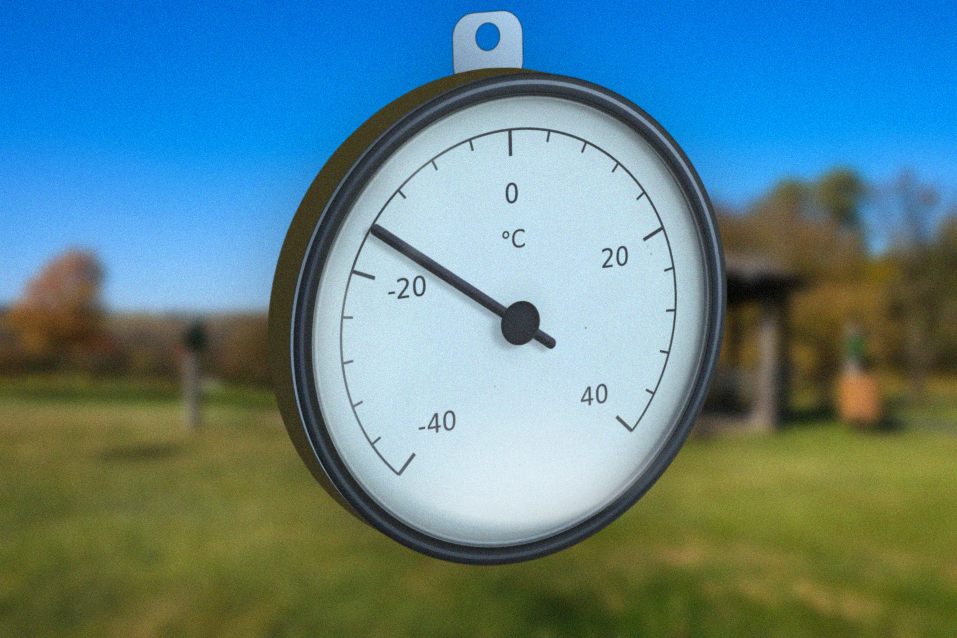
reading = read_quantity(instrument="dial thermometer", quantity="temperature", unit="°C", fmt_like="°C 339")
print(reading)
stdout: °C -16
